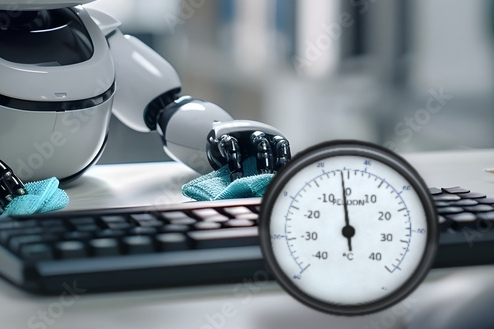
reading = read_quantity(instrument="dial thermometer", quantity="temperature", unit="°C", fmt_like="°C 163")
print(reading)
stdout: °C -2
